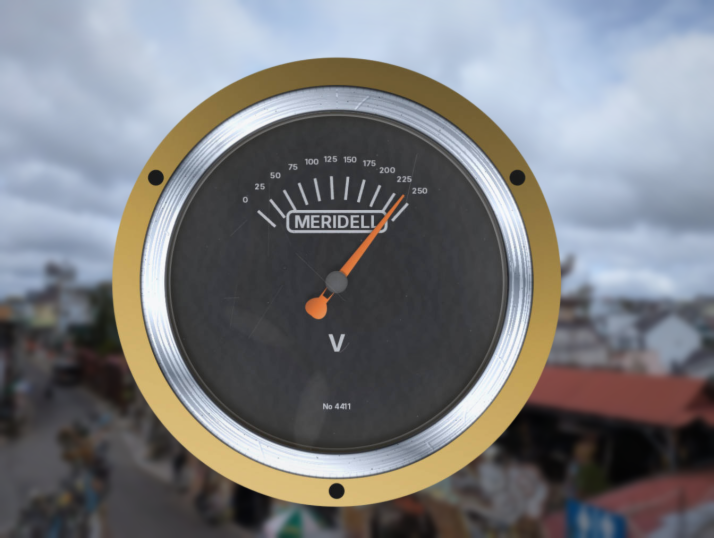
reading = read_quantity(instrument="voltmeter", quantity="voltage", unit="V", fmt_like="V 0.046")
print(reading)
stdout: V 237.5
